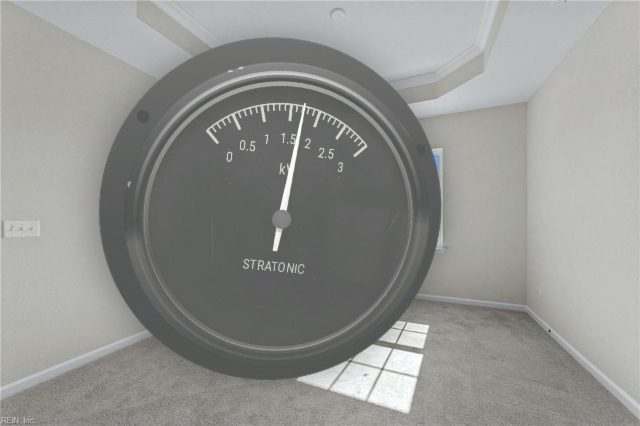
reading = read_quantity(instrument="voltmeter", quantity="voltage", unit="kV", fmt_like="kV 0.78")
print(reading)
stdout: kV 1.7
